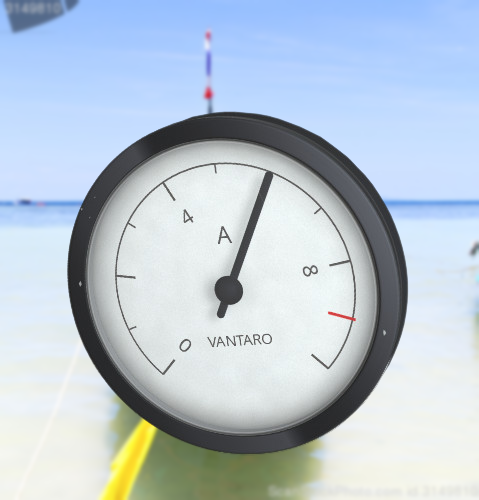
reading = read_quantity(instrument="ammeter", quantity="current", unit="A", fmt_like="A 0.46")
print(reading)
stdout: A 6
